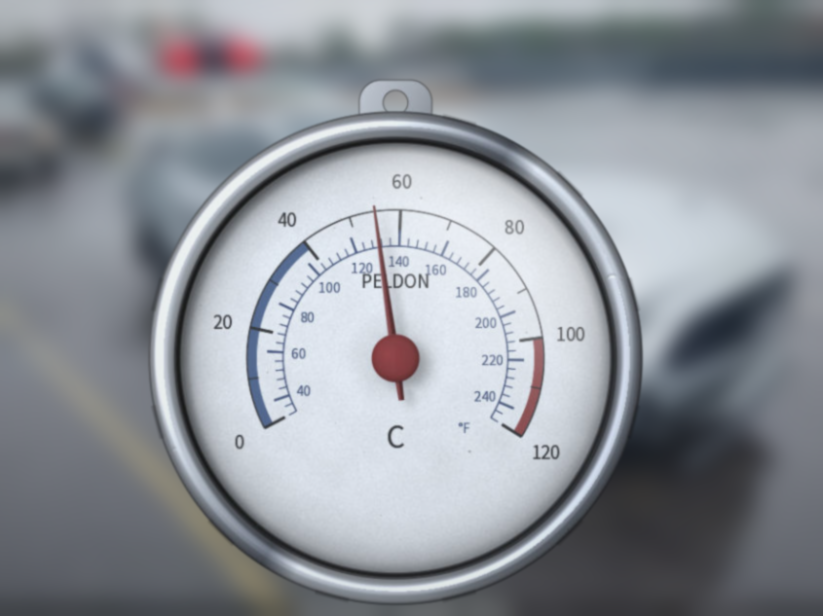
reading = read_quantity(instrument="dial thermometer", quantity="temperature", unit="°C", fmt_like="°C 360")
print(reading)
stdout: °C 55
